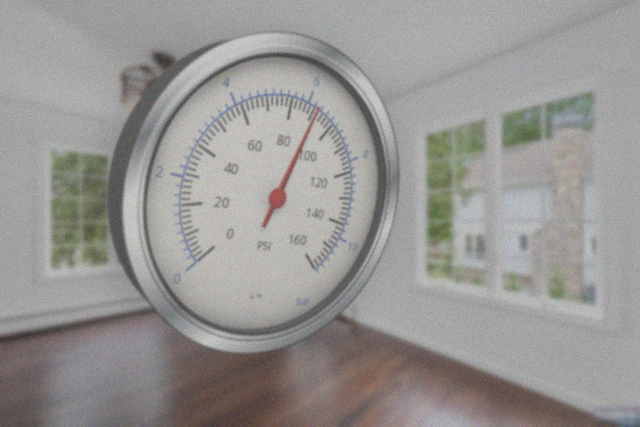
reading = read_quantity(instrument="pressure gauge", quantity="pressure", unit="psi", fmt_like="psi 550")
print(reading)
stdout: psi 90
